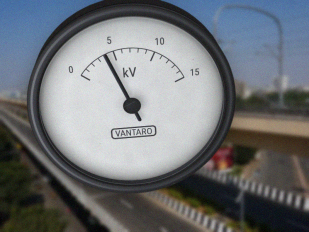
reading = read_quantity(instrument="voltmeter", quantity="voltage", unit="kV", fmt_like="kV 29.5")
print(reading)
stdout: kV 4
